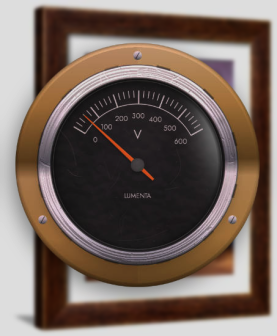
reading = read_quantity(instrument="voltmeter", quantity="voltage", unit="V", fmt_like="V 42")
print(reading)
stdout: V 60
